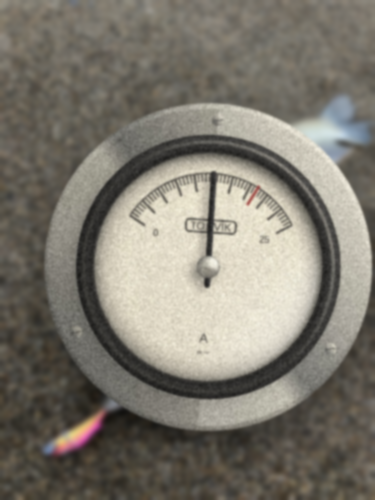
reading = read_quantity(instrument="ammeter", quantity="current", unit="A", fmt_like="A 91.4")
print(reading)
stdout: A 12.5
